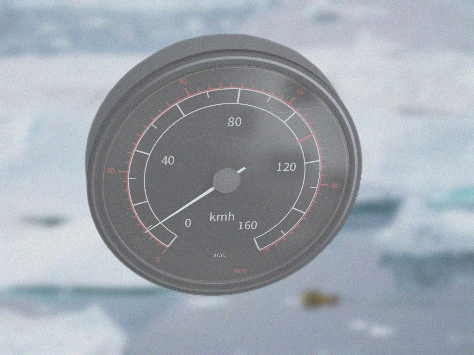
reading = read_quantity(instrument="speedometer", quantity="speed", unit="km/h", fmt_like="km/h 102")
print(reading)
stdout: km/h 10
